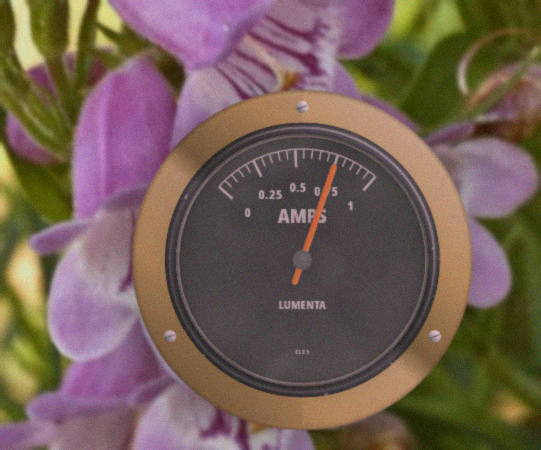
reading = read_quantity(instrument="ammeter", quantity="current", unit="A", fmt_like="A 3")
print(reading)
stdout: A 0.75
